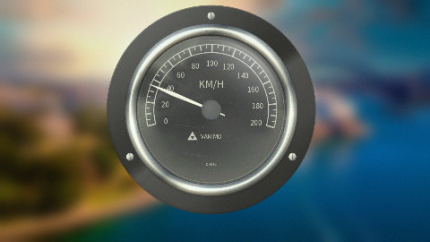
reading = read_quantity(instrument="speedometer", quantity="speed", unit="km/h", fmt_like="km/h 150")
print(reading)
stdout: km/h 35
